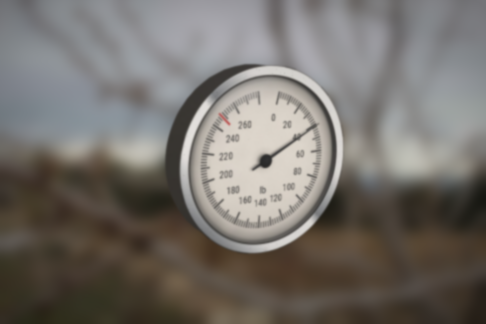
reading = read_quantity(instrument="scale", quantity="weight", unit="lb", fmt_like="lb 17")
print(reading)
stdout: lb 40
